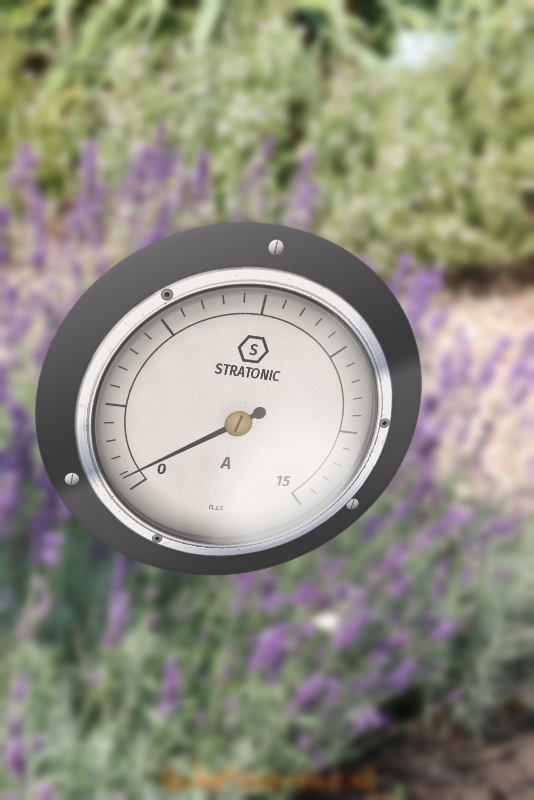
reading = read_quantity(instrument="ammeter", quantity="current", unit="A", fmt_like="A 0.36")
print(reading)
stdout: A 0.5
